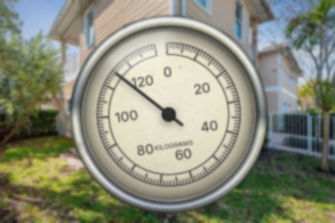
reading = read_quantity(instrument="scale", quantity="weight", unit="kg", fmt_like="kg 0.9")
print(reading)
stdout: kg 115
